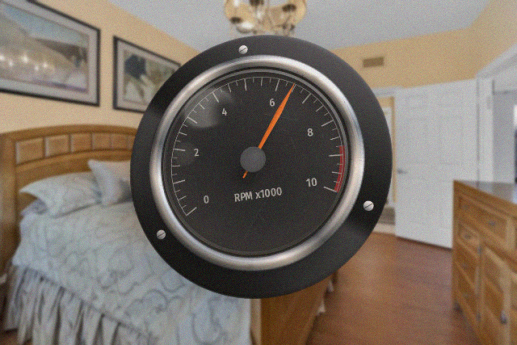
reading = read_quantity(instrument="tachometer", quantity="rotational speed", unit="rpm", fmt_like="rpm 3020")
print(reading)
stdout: rpm 6500
